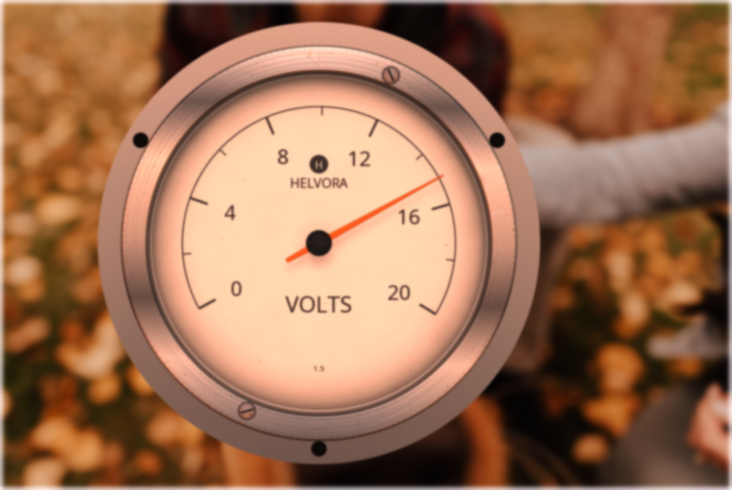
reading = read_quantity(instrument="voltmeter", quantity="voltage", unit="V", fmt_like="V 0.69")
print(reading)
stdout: V 15
